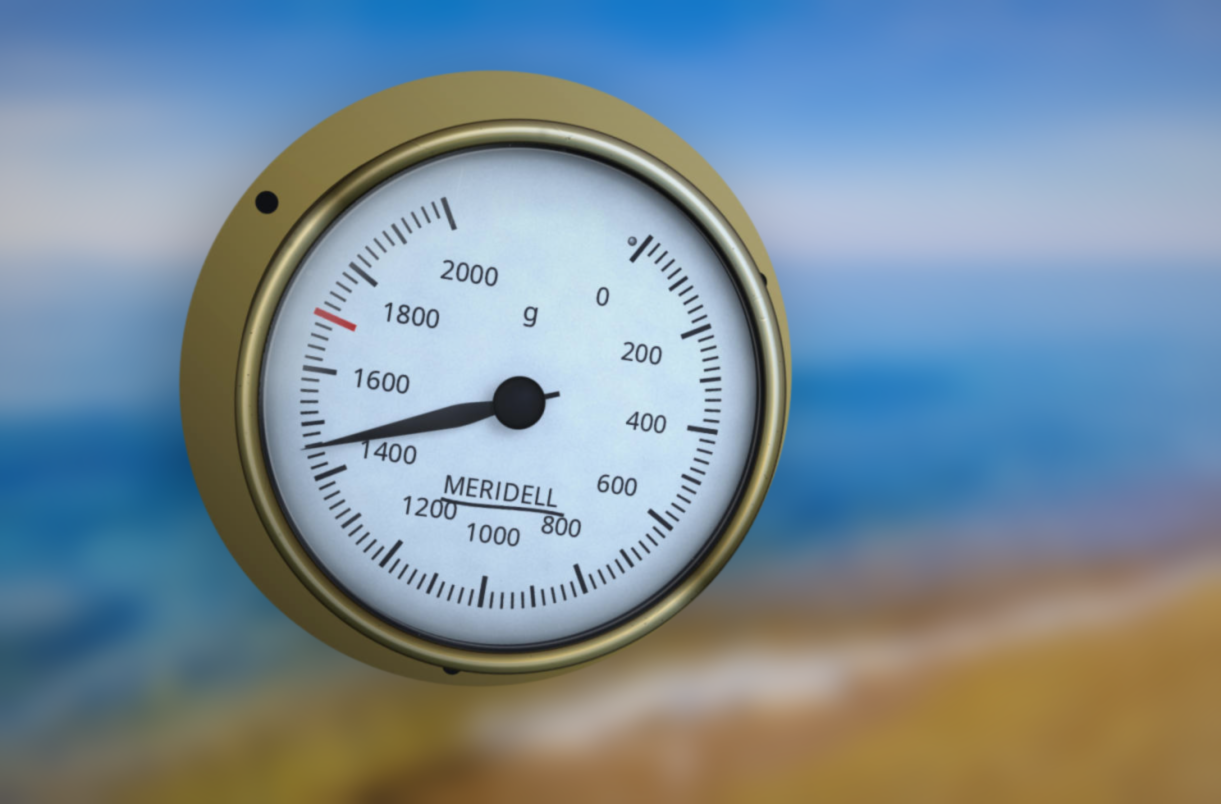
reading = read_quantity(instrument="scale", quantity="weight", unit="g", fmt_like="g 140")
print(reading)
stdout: g 1460
